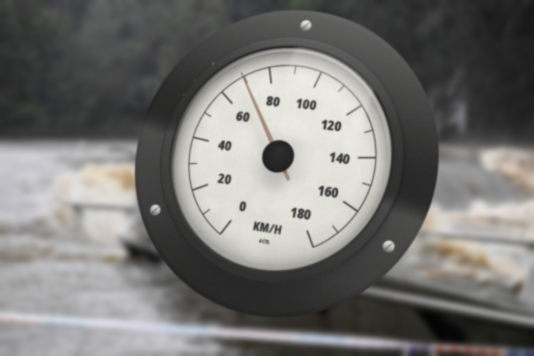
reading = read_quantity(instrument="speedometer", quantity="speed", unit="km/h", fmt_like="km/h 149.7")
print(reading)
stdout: km/h 70
